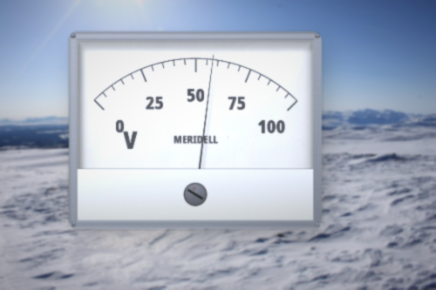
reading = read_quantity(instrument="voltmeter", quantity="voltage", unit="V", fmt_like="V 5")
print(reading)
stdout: V 57.5
